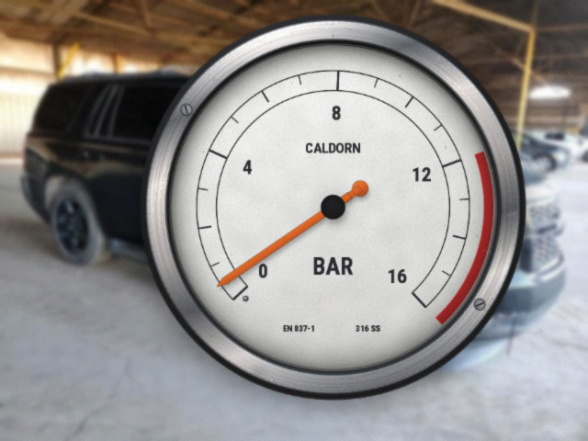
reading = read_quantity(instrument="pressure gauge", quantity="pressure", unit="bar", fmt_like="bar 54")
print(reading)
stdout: bar 0.5
